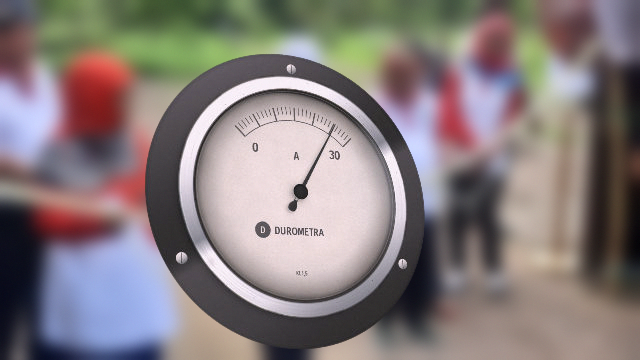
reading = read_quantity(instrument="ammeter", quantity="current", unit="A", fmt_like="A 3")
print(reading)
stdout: A 25
